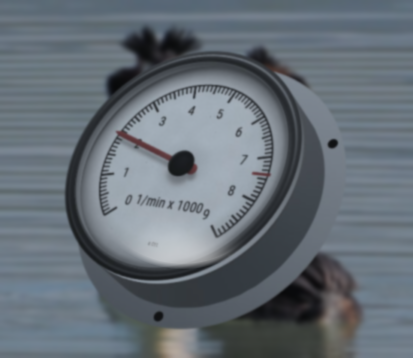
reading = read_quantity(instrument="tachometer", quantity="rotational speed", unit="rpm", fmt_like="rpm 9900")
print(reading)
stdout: rpm 2000
